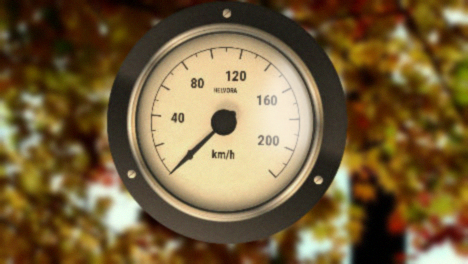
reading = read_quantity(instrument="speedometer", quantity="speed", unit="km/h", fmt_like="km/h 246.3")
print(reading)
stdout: km/h 0
